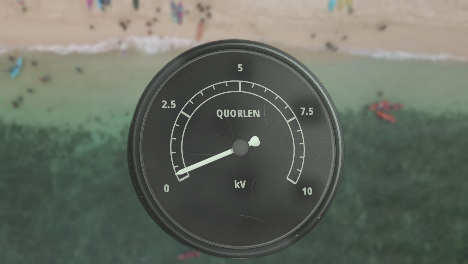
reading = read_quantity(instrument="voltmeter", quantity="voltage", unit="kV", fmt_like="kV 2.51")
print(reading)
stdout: kV 0.25
